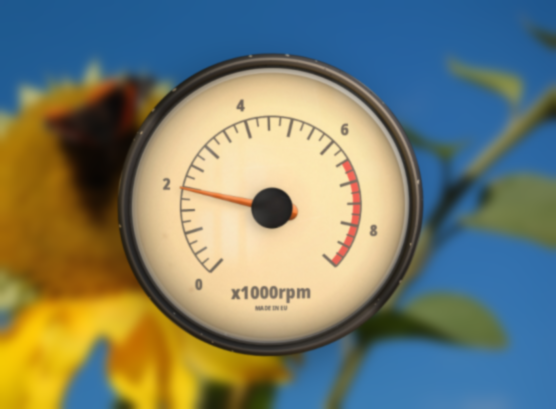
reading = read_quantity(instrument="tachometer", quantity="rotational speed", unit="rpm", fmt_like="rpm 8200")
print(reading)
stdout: rpm 2000
